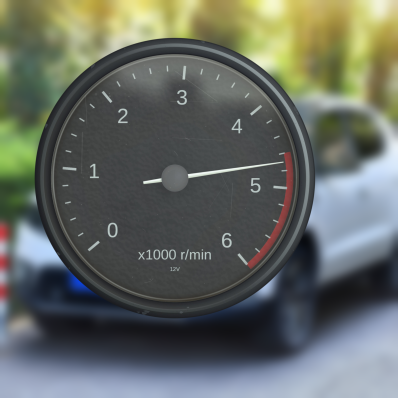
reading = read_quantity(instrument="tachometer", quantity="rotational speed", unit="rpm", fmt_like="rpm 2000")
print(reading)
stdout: rpm 4700
